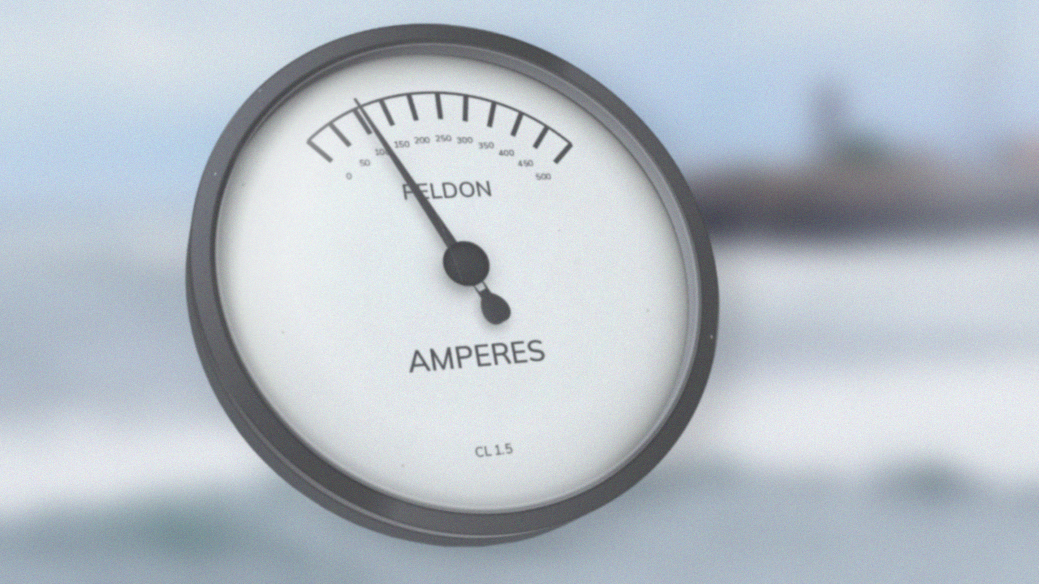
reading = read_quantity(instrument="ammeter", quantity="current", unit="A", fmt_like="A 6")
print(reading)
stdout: A 100
